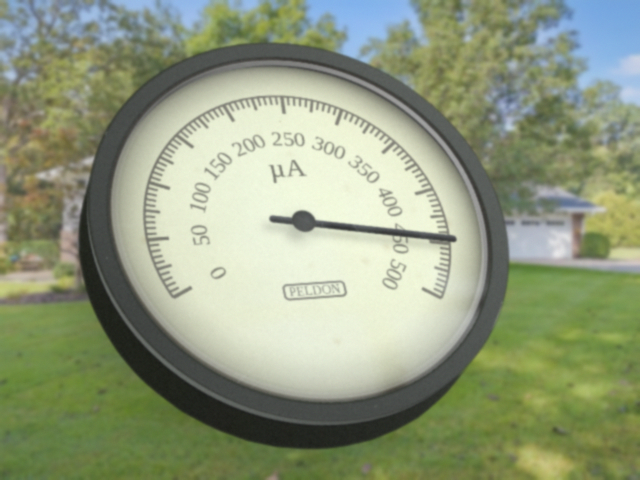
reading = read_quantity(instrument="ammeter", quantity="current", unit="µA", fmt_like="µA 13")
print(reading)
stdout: µA 450
